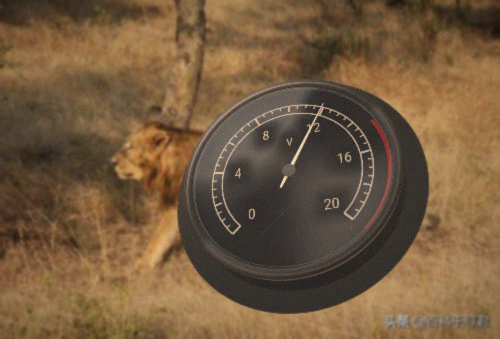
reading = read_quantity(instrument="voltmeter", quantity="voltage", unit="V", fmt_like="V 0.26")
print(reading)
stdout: V 12
